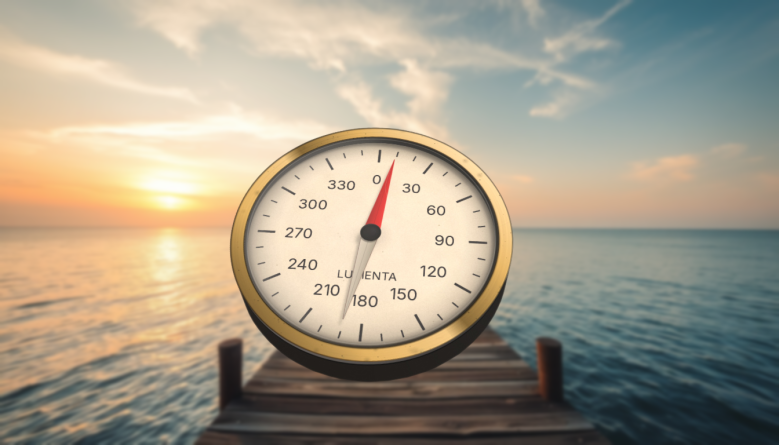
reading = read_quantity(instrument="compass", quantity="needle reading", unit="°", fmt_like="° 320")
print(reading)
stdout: ° 10
